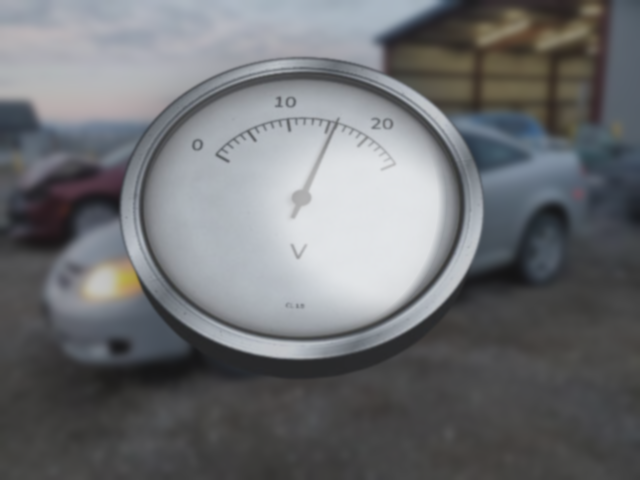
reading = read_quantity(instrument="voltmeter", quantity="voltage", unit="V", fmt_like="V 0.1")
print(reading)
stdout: V 16
